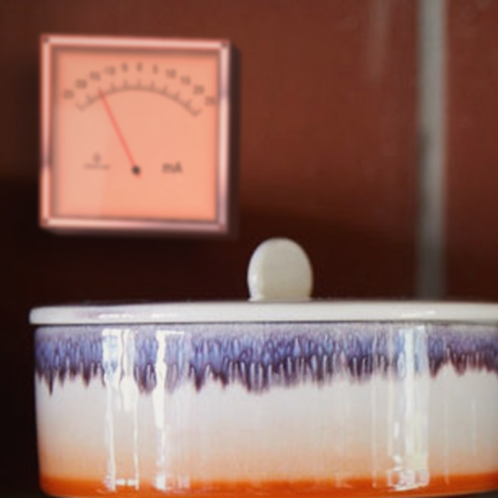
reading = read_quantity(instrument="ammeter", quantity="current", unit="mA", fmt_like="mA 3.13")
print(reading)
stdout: mA -15
